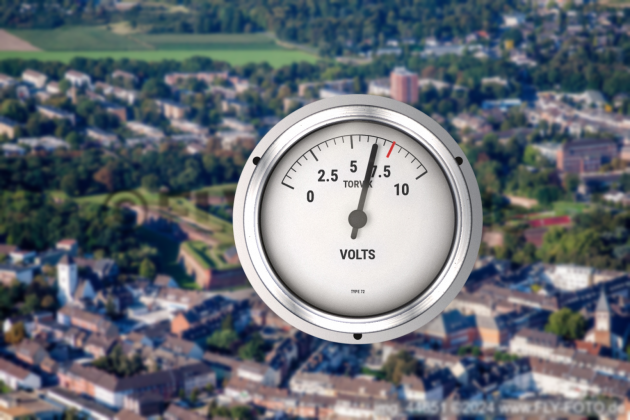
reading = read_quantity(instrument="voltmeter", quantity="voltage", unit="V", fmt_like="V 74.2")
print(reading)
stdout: V 6.5
